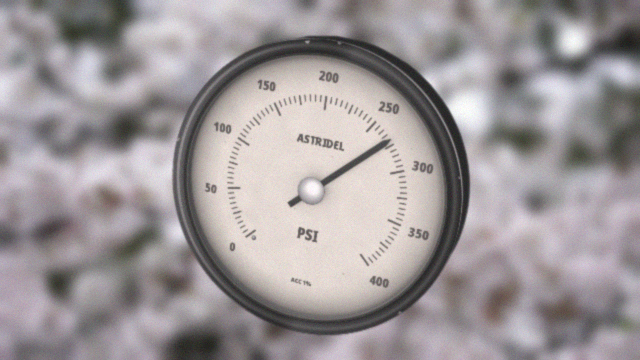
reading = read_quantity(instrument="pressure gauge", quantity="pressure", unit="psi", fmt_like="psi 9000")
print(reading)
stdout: psi 270
